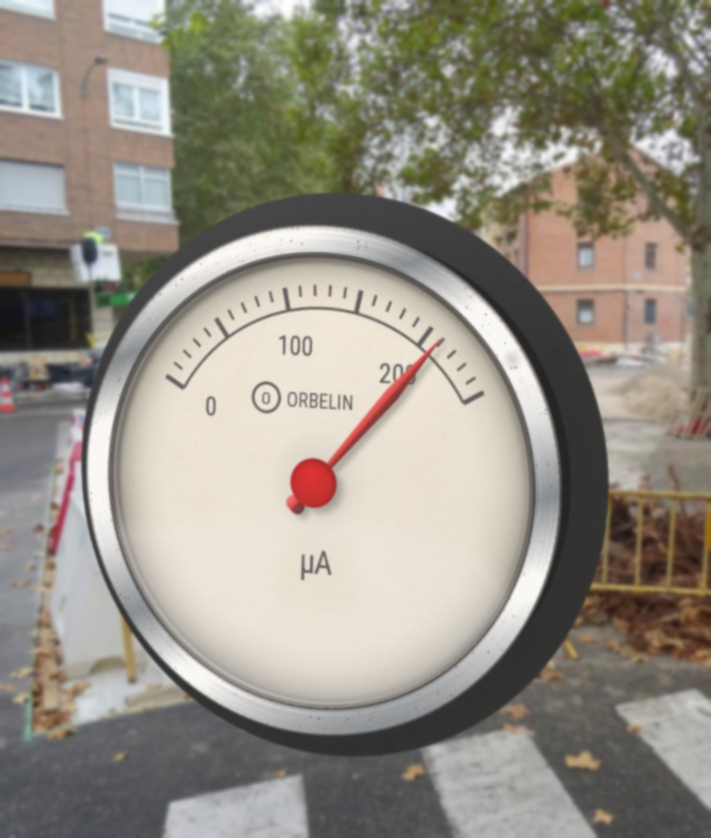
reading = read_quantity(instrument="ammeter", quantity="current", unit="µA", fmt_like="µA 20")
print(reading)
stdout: µA 210
